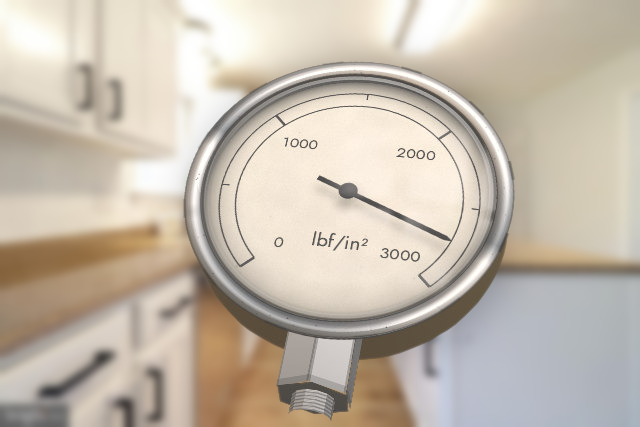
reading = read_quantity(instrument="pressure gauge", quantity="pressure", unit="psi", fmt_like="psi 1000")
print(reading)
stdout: psi 2750
